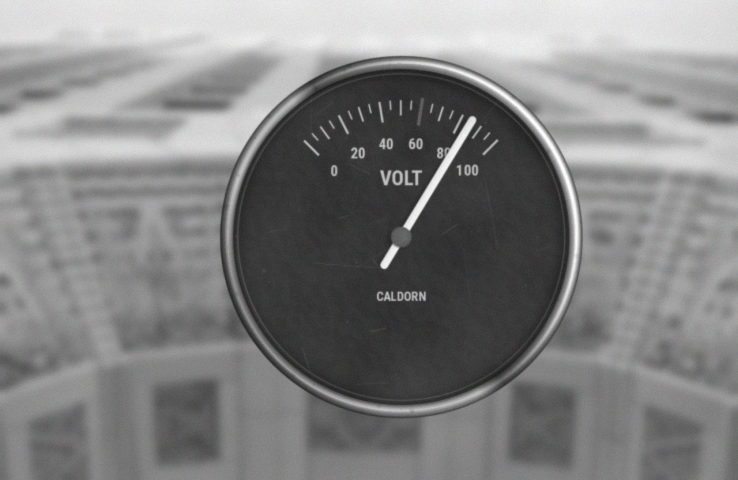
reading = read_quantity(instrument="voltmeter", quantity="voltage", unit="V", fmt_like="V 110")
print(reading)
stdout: V 85
